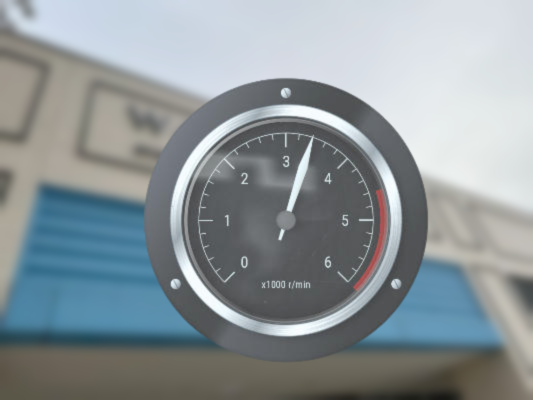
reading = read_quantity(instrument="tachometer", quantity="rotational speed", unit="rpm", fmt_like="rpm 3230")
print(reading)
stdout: rpm 3400
